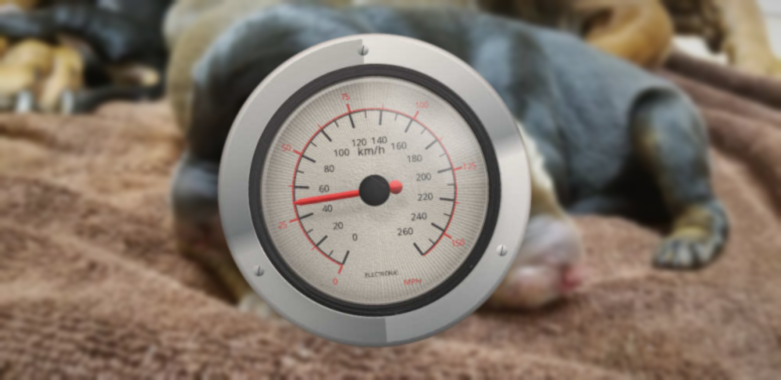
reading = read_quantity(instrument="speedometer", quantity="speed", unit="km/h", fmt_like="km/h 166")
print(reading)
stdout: km/h 50
